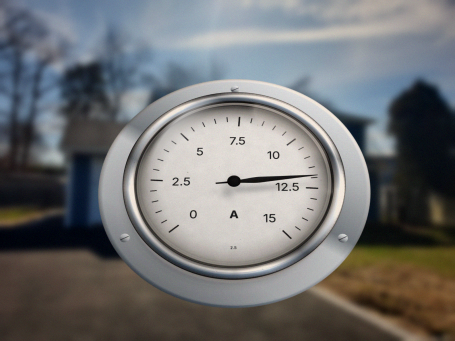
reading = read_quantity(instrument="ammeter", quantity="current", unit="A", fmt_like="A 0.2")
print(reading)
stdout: A 12
